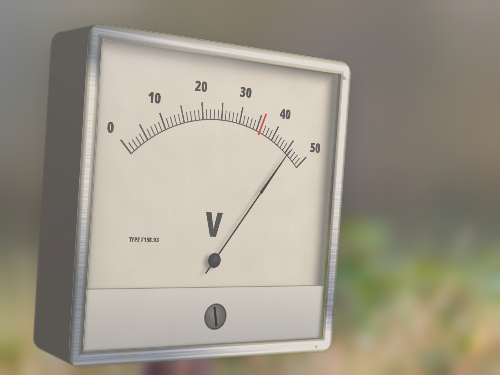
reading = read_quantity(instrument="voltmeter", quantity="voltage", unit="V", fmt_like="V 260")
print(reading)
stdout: V 45
